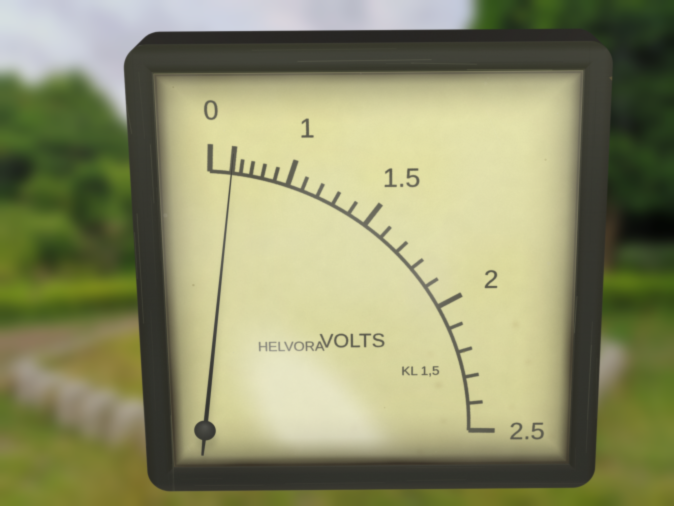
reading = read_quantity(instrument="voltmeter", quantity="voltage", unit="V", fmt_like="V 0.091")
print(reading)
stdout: V 0.5
